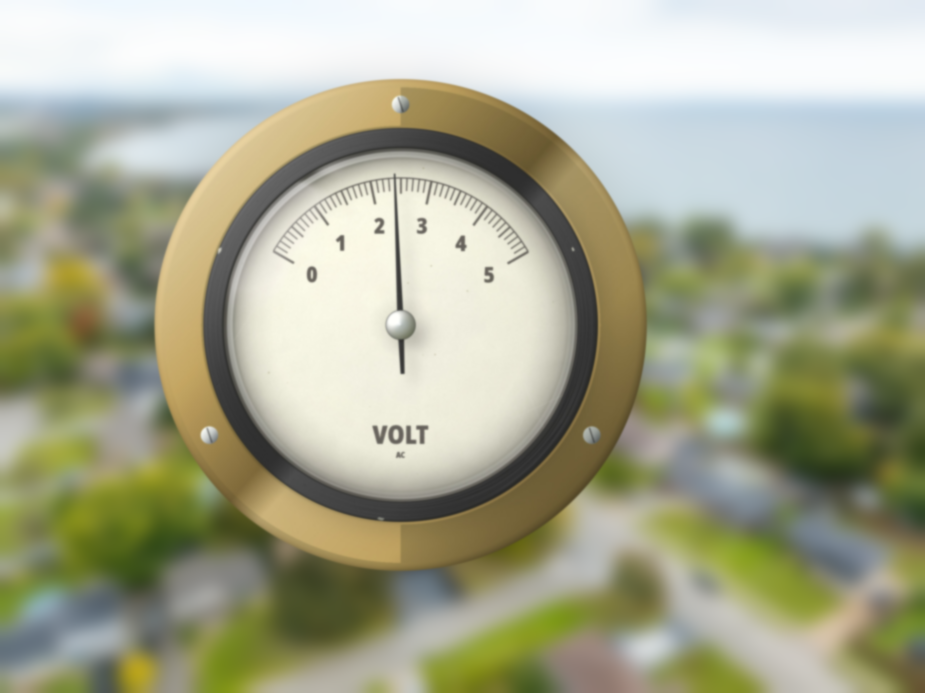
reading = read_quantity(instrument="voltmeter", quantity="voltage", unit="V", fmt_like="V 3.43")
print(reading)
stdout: V 2.4
